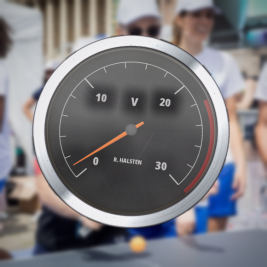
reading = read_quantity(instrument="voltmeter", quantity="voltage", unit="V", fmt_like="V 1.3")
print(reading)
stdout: V 1
